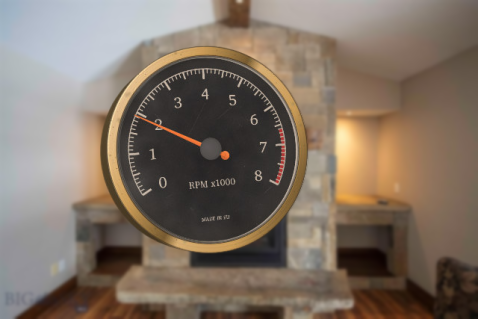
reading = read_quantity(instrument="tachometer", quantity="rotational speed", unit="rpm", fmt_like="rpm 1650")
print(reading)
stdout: rpm 1900
